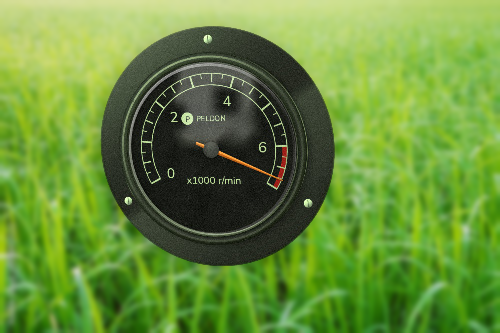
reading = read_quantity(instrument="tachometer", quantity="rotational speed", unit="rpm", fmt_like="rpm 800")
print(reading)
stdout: rpm 6750
